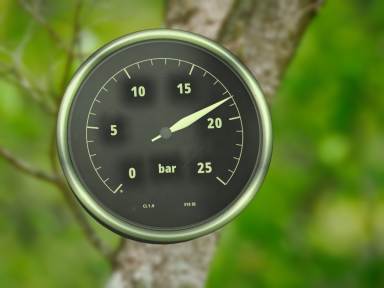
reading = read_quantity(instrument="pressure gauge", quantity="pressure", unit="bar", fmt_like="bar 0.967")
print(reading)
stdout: bar 18.5
